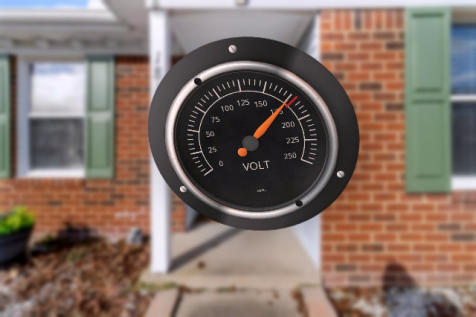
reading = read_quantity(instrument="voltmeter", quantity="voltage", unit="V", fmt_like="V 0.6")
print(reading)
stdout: V 175
